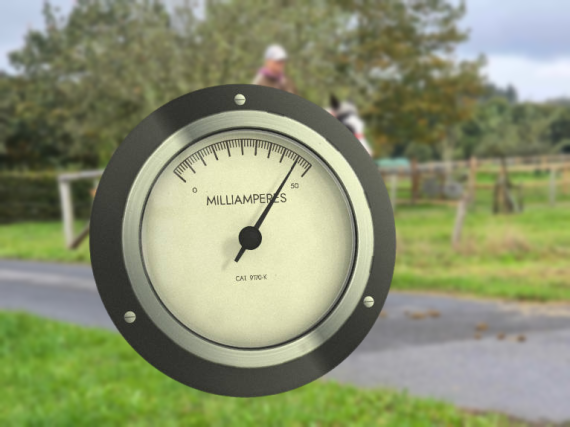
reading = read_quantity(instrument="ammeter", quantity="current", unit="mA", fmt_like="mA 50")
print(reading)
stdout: mA 45
